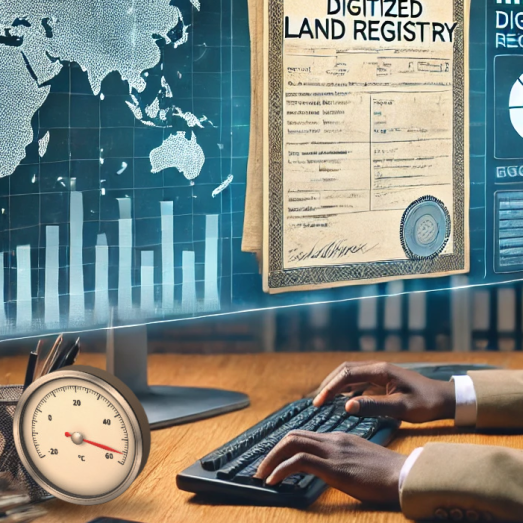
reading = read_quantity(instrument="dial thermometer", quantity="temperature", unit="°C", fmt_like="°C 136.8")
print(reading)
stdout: °C 55
